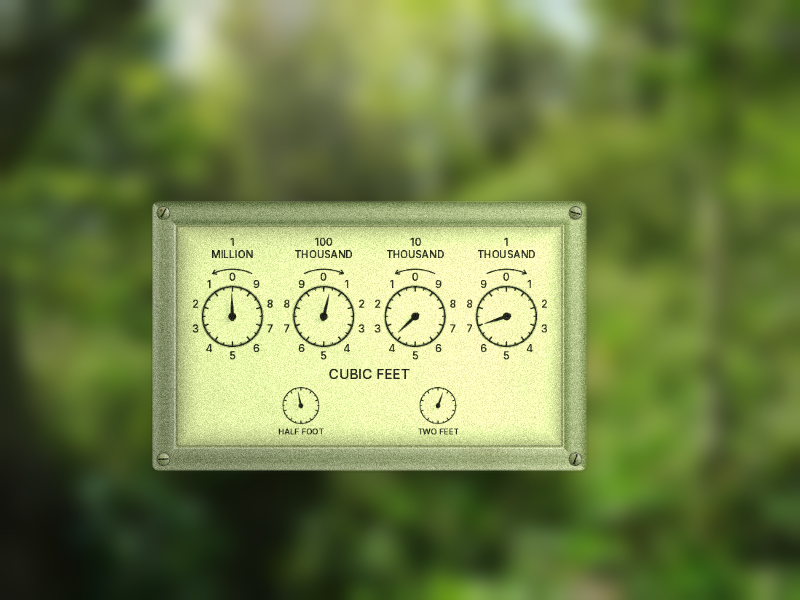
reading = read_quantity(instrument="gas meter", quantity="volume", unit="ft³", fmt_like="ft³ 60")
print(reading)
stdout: ft³ 3700
